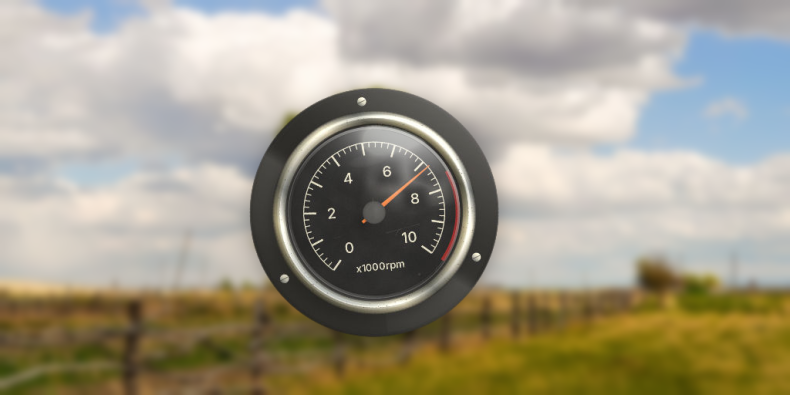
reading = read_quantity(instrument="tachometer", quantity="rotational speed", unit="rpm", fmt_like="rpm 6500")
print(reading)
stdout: rpm 7200
